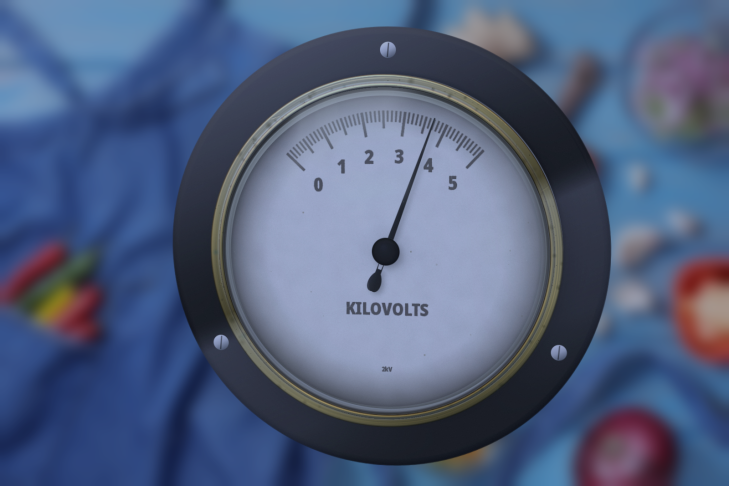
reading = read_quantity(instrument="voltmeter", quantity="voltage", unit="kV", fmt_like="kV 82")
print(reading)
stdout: kV 3.7
